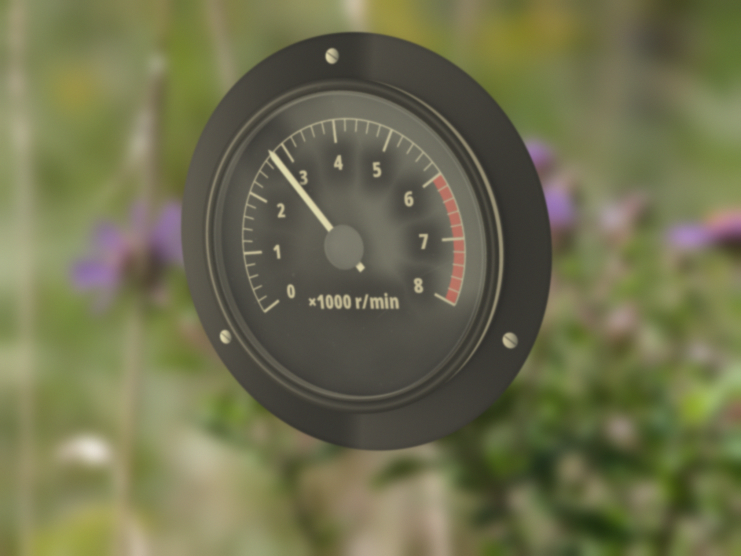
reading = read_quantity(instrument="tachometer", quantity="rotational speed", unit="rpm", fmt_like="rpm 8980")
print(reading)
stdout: rpm 2800
